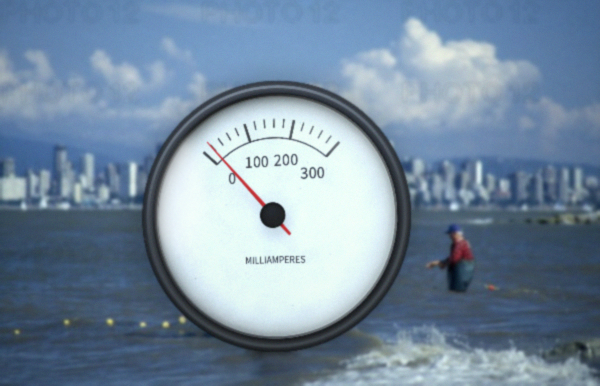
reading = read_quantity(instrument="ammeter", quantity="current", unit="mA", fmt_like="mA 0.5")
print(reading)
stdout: mA 20
